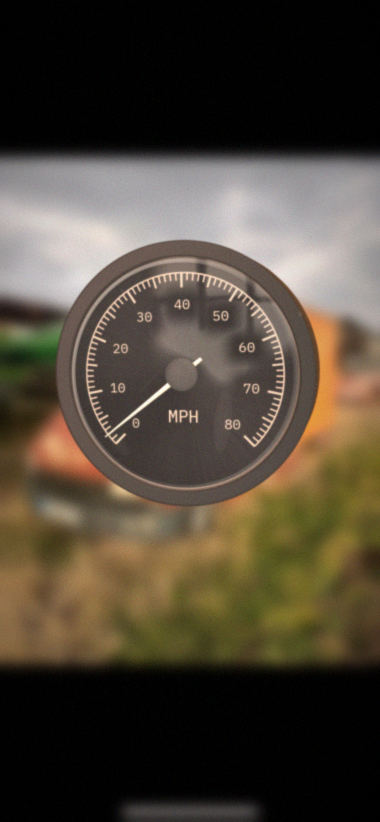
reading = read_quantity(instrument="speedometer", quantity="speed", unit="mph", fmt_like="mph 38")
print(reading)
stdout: mph 2
